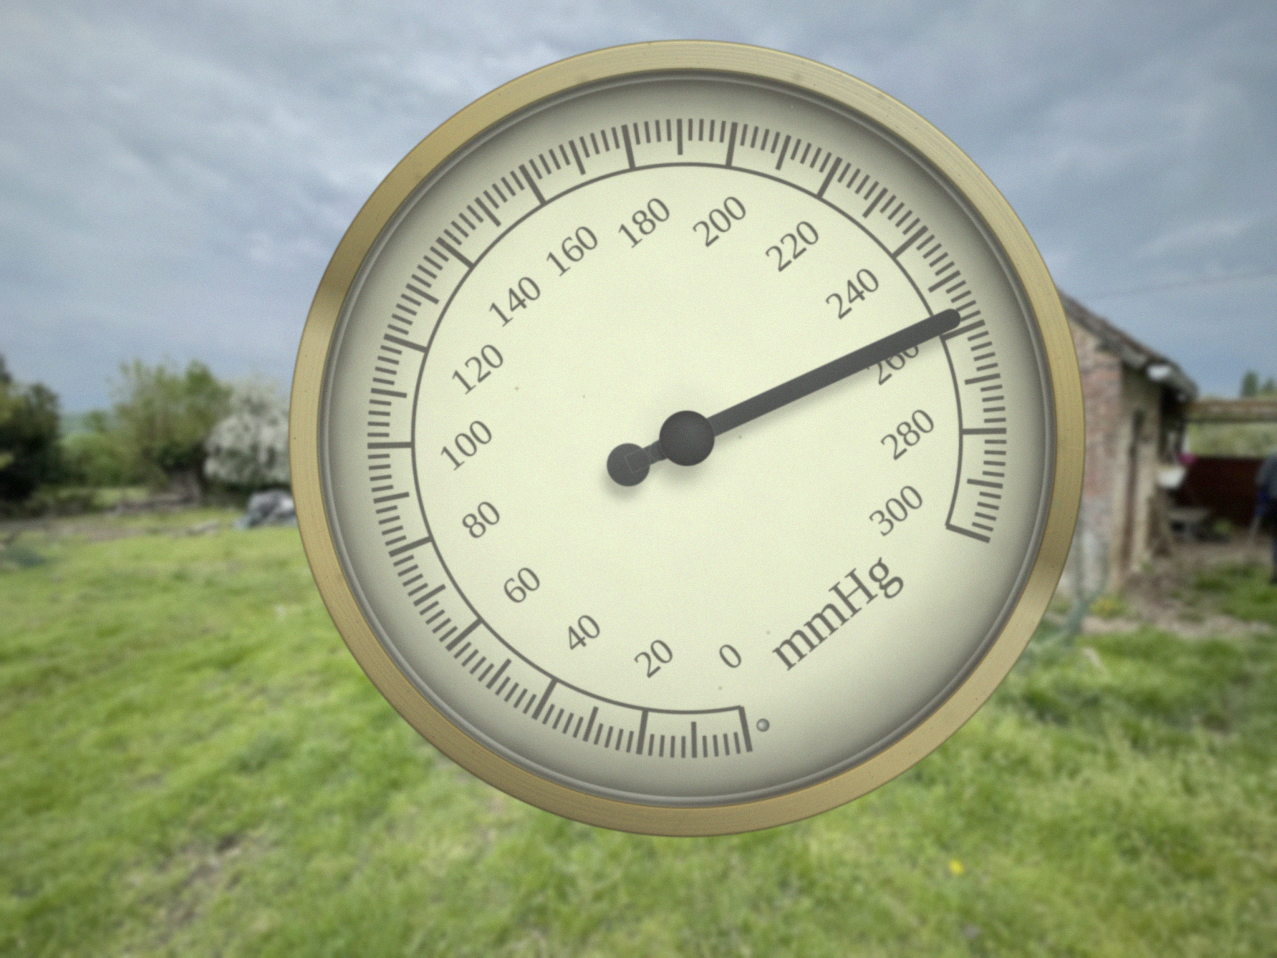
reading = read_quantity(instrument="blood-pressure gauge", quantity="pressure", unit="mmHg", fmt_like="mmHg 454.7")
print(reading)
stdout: mmHg 257
